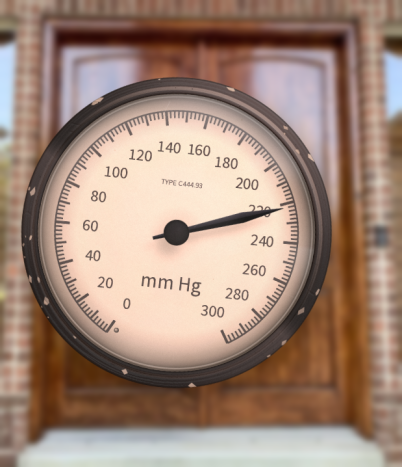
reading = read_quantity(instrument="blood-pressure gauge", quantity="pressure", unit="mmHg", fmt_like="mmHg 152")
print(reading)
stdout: mmHg 222
